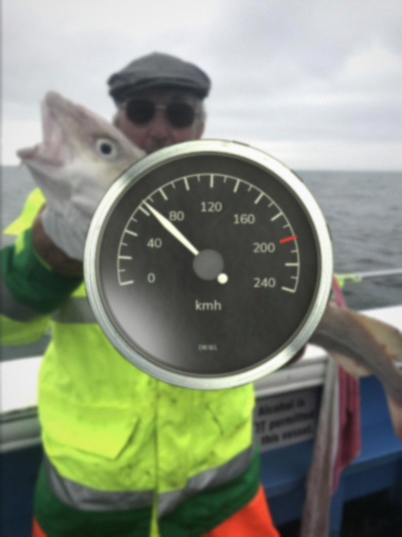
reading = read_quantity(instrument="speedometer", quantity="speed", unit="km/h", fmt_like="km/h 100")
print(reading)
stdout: km/h 65
